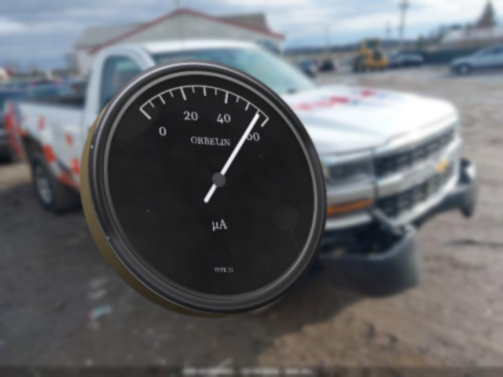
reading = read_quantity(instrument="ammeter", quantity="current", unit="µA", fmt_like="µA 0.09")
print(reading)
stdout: µA 55
